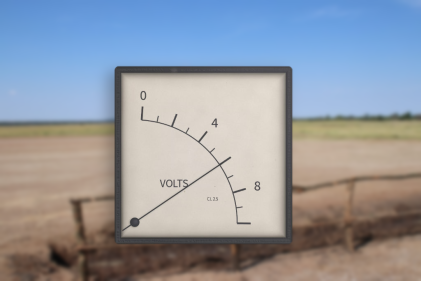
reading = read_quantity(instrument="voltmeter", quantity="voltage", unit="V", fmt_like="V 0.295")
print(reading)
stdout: V 6
